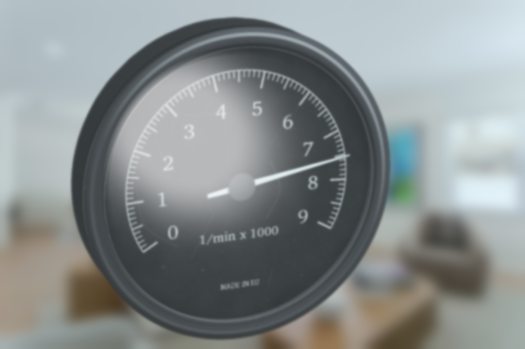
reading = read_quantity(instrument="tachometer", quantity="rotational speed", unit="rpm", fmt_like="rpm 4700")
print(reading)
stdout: rpm 7500
